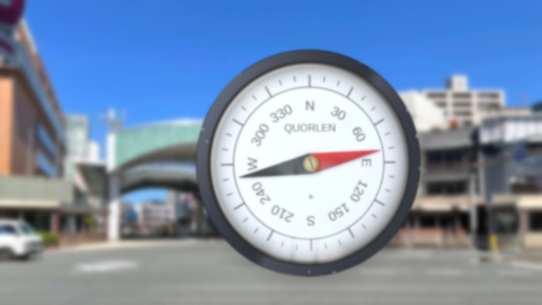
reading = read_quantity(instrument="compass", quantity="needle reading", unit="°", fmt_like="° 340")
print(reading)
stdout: ° 80
